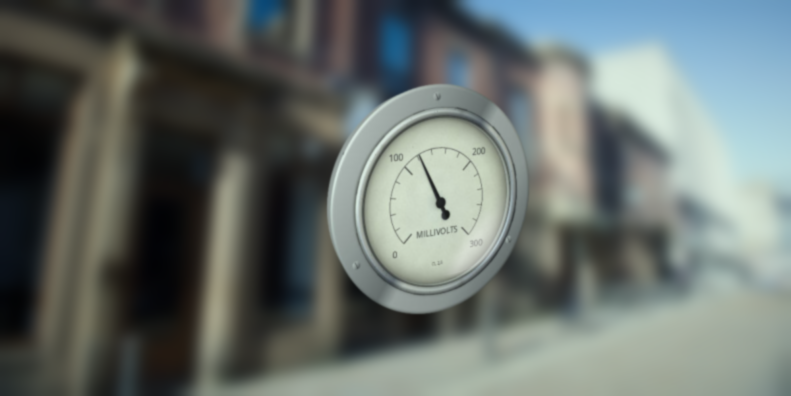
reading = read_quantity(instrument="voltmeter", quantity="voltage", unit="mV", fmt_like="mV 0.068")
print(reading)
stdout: mV 120
